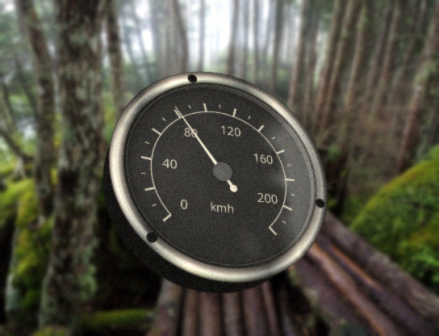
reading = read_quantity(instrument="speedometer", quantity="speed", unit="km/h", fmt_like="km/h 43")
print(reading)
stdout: km/h 80
